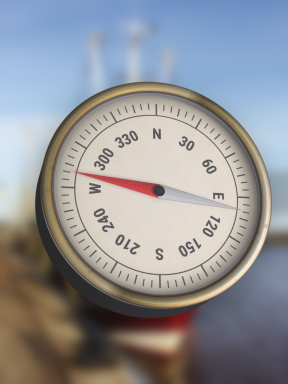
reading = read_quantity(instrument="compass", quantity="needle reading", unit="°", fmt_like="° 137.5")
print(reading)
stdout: ° 280
